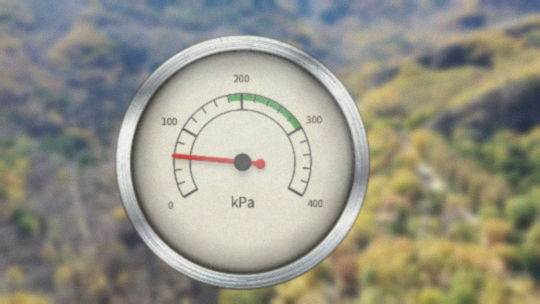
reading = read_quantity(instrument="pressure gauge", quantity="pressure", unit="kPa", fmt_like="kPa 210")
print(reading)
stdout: kPa 60
